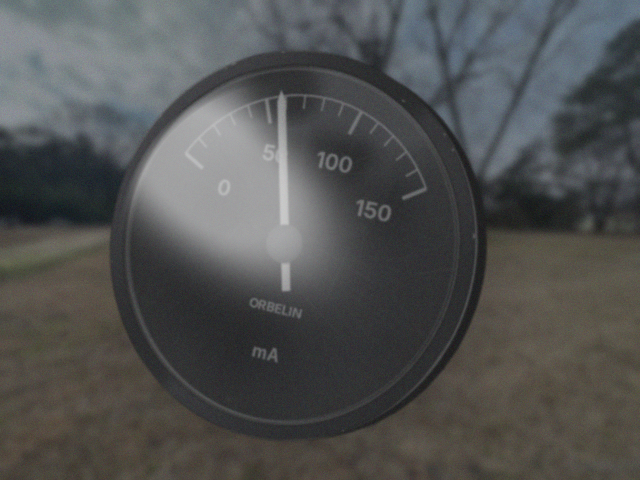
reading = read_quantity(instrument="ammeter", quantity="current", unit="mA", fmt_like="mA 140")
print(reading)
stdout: mA 60
